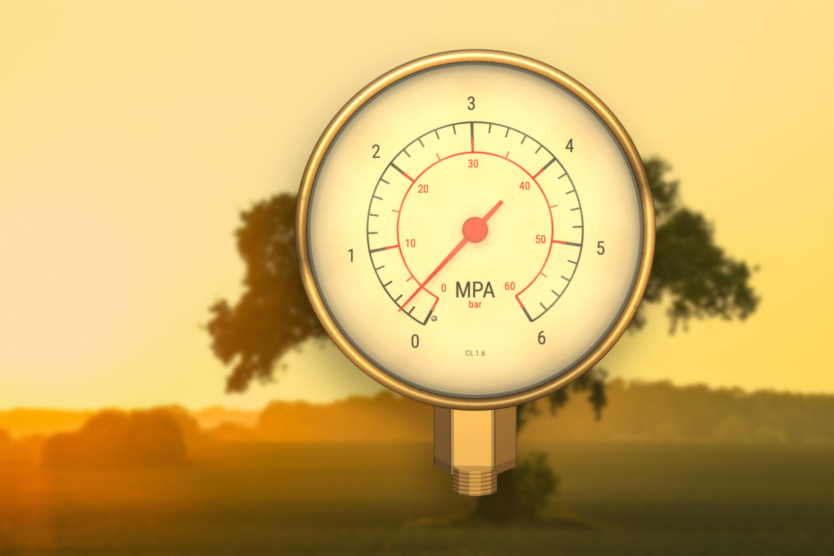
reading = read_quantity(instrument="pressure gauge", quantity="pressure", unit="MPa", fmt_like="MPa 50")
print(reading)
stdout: MPa 0.3
